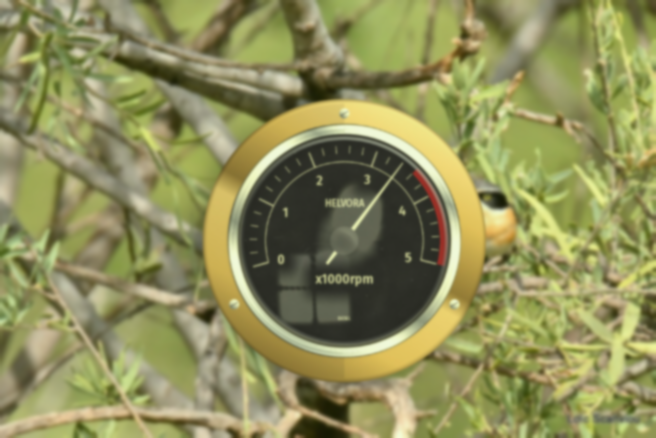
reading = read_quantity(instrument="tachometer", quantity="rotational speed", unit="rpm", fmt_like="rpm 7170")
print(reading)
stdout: rpm 3400
